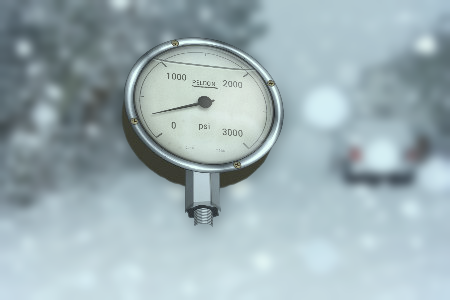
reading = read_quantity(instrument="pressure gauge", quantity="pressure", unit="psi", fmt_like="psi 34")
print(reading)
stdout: psi 250
